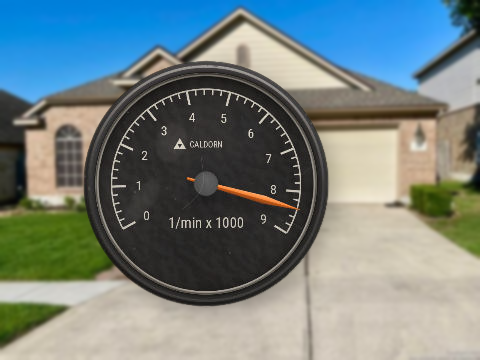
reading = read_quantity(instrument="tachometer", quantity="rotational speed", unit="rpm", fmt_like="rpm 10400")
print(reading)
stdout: rpm 8400
